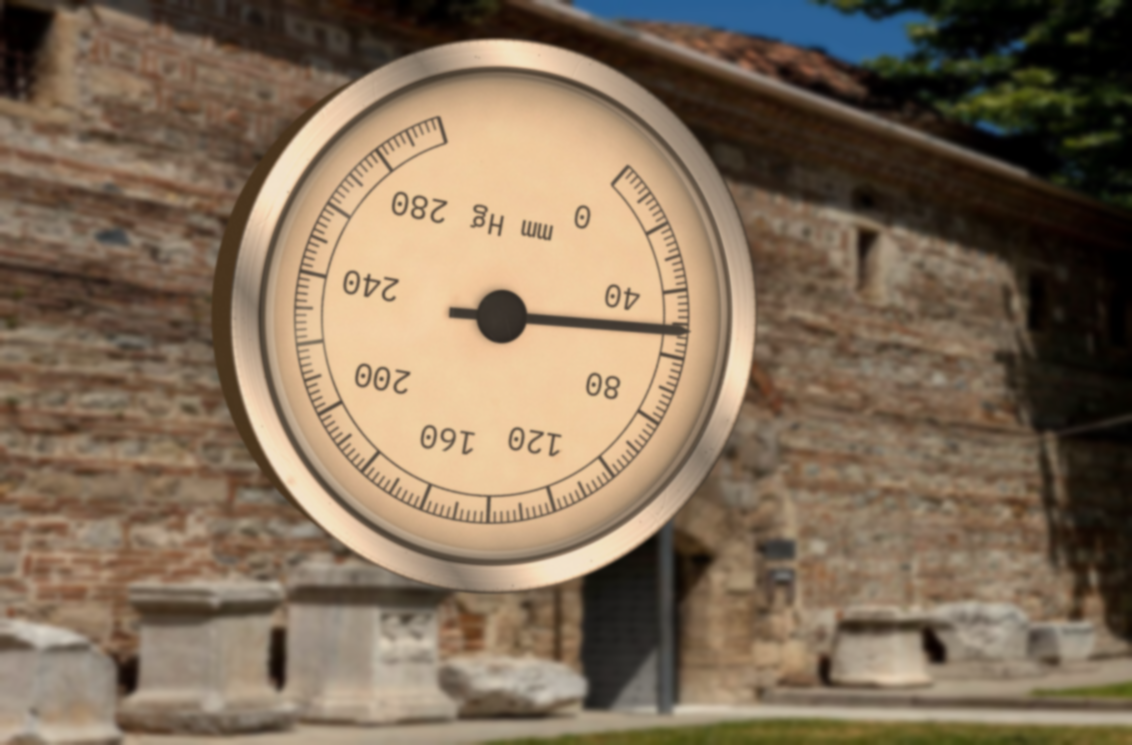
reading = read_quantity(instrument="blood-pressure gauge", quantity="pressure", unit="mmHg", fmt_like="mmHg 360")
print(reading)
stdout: mmHg 52
